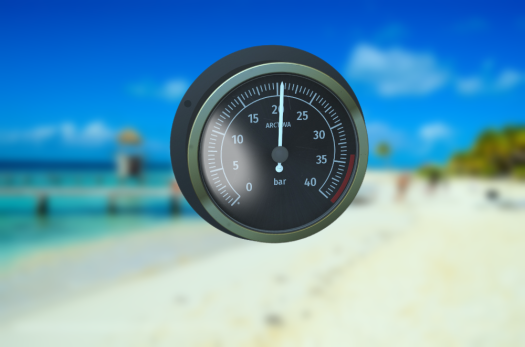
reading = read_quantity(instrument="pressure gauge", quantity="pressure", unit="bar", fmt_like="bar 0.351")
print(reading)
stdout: bar 20.5
